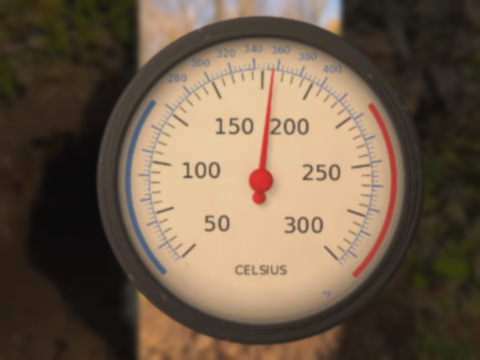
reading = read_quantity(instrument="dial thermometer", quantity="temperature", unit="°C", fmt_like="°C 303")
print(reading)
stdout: °C 180
